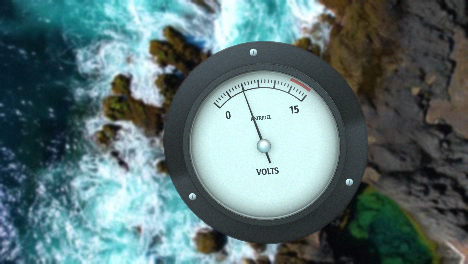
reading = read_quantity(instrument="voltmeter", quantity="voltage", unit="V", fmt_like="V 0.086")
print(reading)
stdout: V 5
